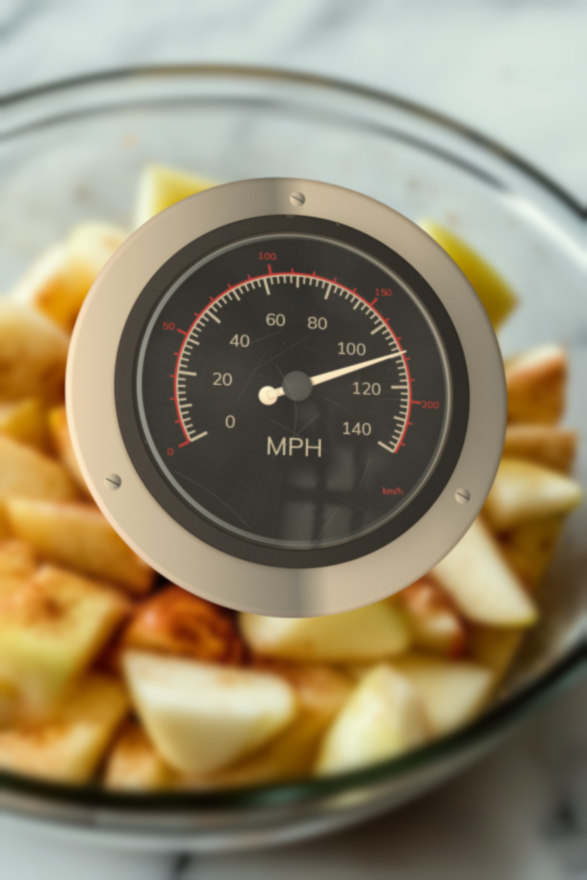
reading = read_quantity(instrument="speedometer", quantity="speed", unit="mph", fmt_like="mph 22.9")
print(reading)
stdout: mph 110
